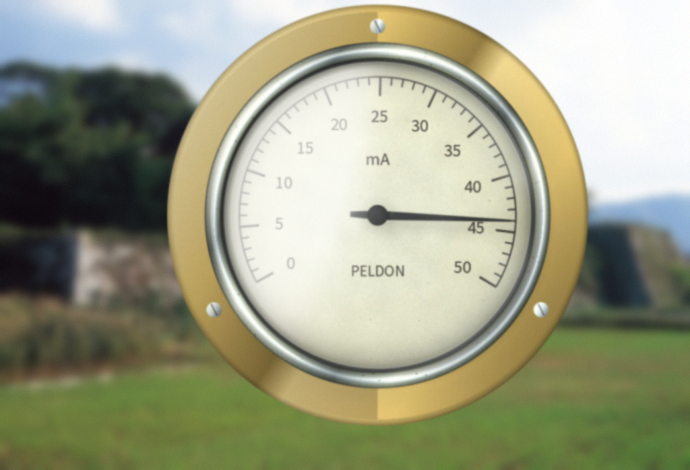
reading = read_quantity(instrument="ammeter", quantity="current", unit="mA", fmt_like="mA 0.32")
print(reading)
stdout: mA 44
